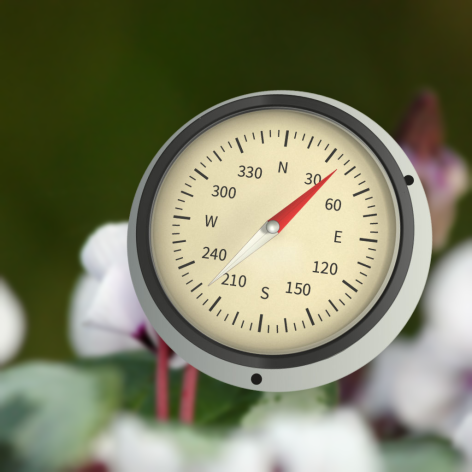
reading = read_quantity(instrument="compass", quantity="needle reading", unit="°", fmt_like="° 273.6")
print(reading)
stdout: ° 40
